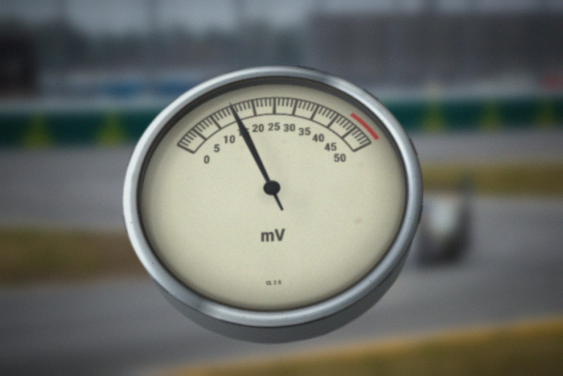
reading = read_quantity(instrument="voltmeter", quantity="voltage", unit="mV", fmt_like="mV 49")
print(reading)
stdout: mV 15
